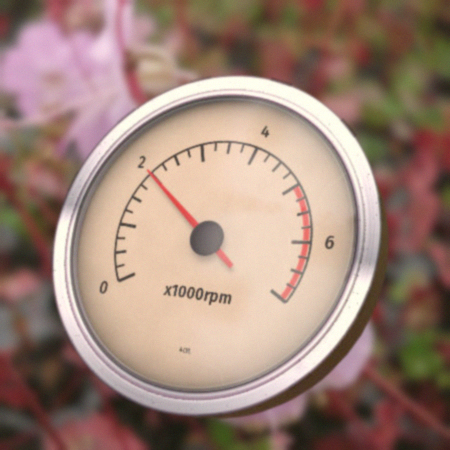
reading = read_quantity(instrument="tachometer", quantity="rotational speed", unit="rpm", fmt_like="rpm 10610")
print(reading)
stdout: rpm 2000
